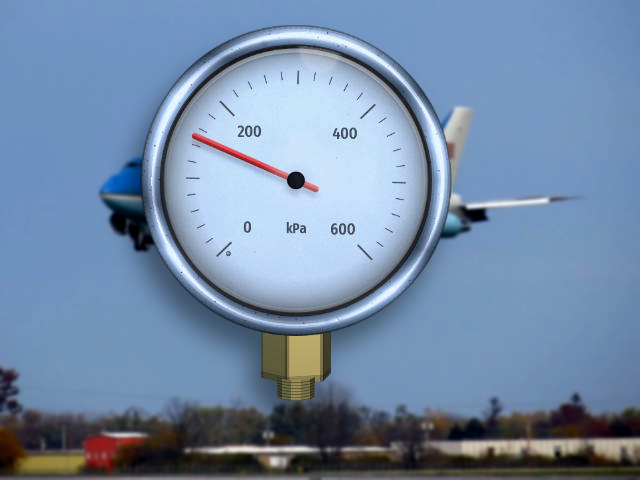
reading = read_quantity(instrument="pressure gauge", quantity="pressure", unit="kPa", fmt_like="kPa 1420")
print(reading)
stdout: kPa 150
